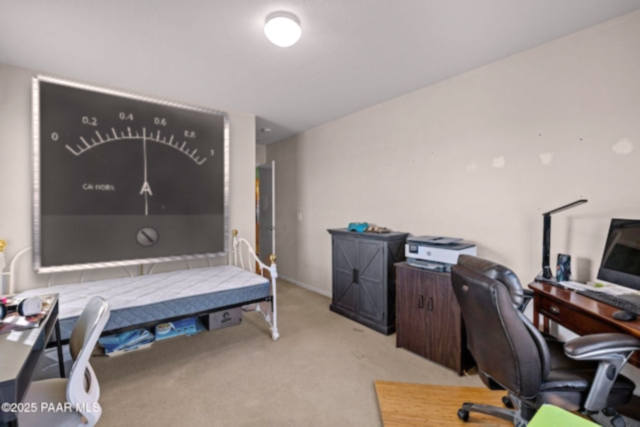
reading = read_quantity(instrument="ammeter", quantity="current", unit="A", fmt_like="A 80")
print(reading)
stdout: A 0.5
